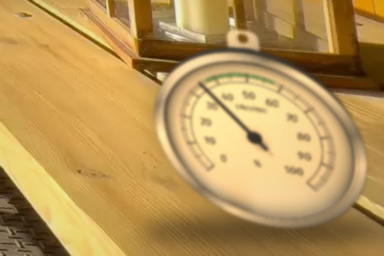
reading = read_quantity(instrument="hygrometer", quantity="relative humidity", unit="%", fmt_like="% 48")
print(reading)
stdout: % 35
